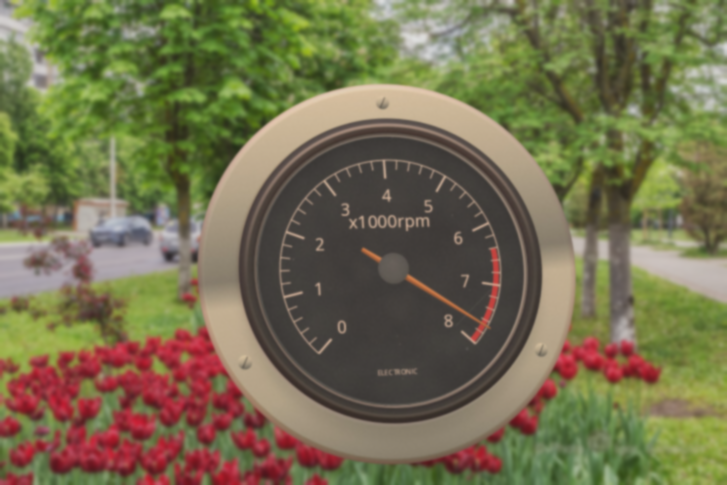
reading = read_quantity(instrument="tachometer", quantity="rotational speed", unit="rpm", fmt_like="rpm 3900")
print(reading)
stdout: rpm 7700
